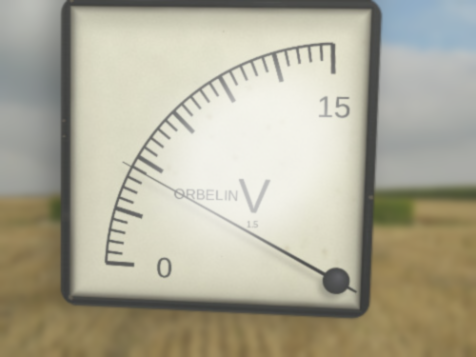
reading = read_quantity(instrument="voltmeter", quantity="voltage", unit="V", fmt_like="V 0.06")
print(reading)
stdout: V 4.5
